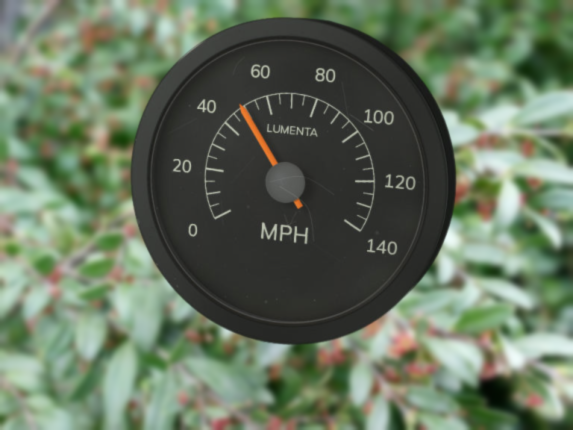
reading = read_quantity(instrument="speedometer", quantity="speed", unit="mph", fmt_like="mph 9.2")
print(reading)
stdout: mph 50
